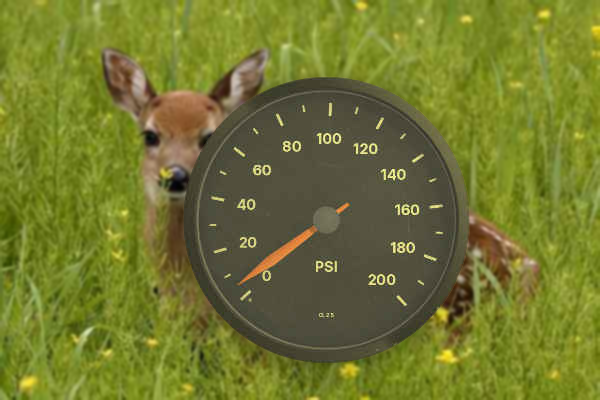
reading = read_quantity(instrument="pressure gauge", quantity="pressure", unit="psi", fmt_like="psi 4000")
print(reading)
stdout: psi 5
